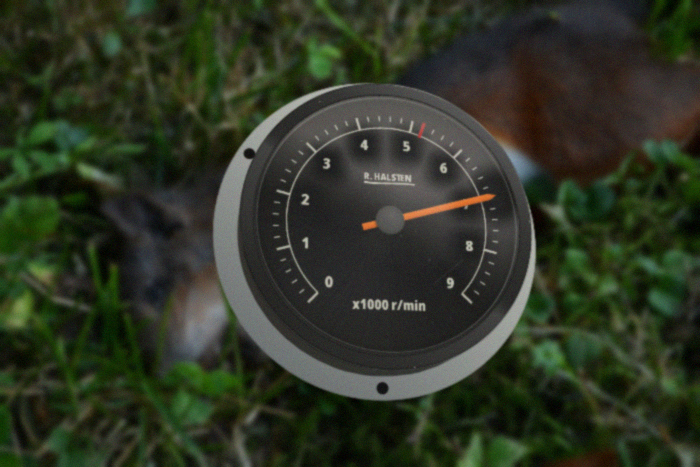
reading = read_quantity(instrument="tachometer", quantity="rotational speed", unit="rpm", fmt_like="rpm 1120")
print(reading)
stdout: rpm 7000
